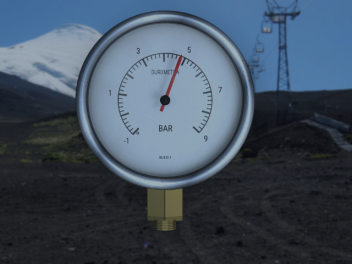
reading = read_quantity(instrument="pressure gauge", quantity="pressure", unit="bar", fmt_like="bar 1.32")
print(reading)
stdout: bar 4.8
